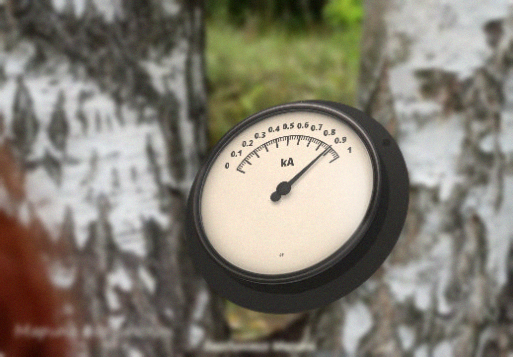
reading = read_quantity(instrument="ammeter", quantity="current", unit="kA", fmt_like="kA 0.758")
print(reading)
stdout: kA 0.9
